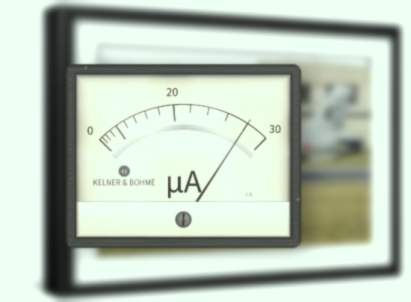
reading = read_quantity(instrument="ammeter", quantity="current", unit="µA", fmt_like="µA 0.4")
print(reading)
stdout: µA 28
